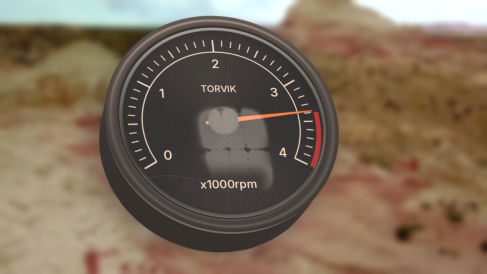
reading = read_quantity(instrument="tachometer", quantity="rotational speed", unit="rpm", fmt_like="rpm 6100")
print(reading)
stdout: rpm 3400
